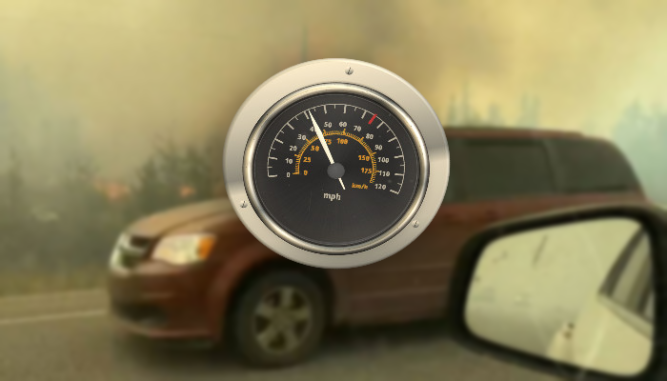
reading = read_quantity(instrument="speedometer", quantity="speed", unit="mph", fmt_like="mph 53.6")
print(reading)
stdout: mph 42.5
